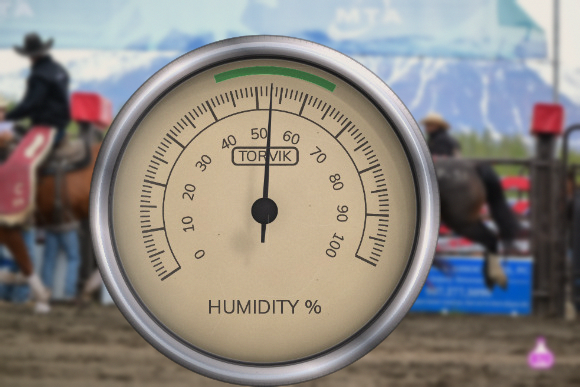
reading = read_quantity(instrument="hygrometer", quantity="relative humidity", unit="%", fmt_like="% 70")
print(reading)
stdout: % 53
